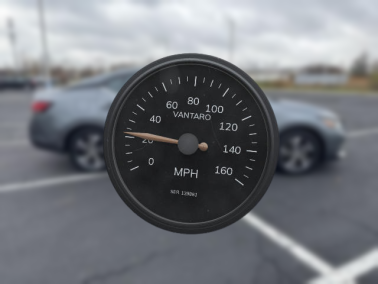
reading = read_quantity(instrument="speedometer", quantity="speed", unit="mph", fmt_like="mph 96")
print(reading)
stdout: mph 22.5
